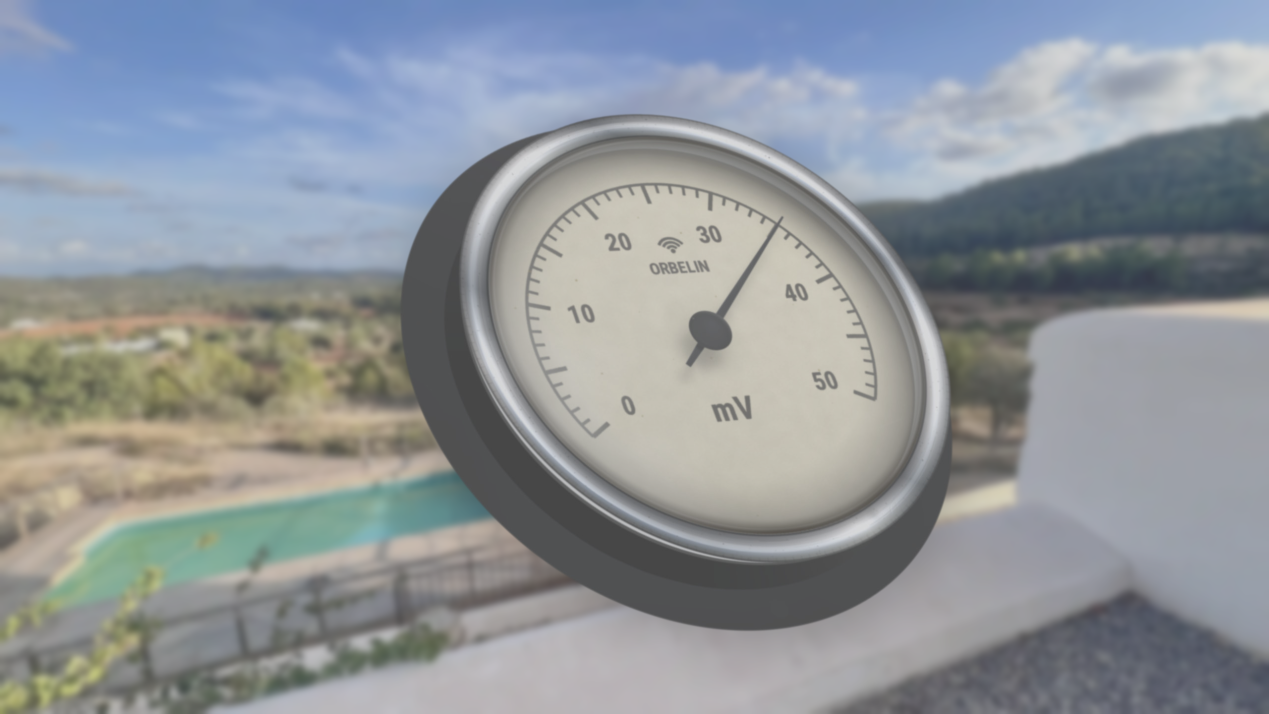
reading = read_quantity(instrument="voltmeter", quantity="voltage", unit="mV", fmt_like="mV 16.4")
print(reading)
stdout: mV 35
